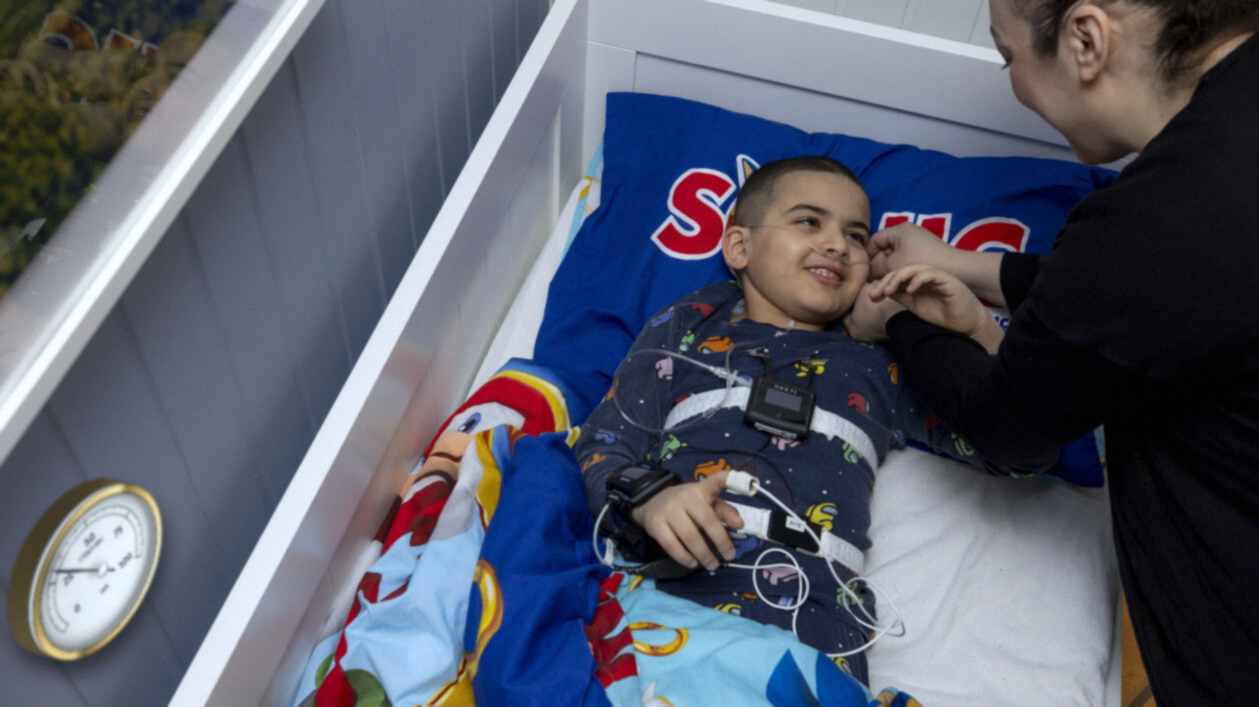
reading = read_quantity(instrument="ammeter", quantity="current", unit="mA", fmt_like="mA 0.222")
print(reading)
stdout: mA 30
